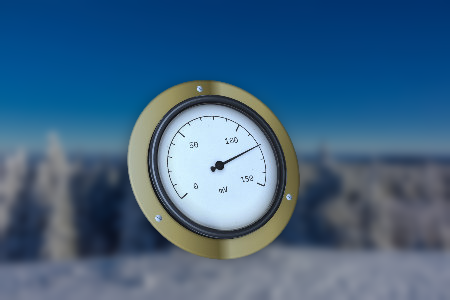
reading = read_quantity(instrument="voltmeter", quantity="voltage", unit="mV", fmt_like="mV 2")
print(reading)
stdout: mV 120
